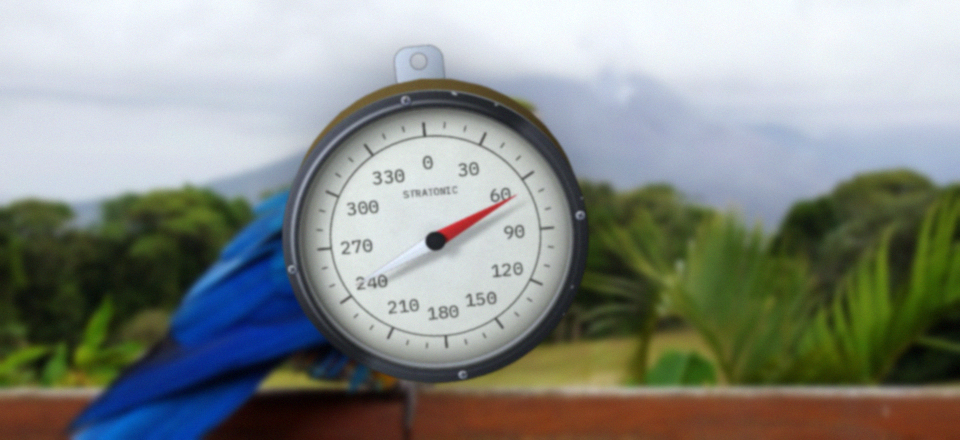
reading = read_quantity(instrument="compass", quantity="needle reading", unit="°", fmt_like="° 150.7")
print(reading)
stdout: ° 65
